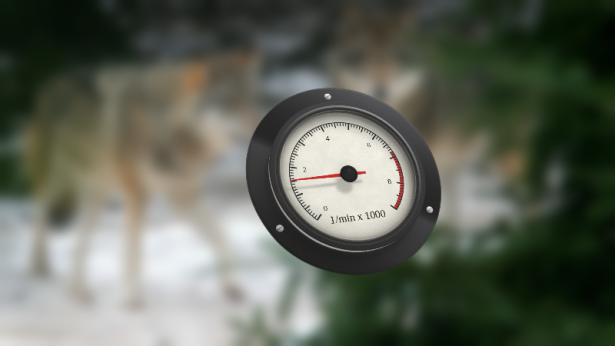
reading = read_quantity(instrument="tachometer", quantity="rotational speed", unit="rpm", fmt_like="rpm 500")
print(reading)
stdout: rpm 1500
